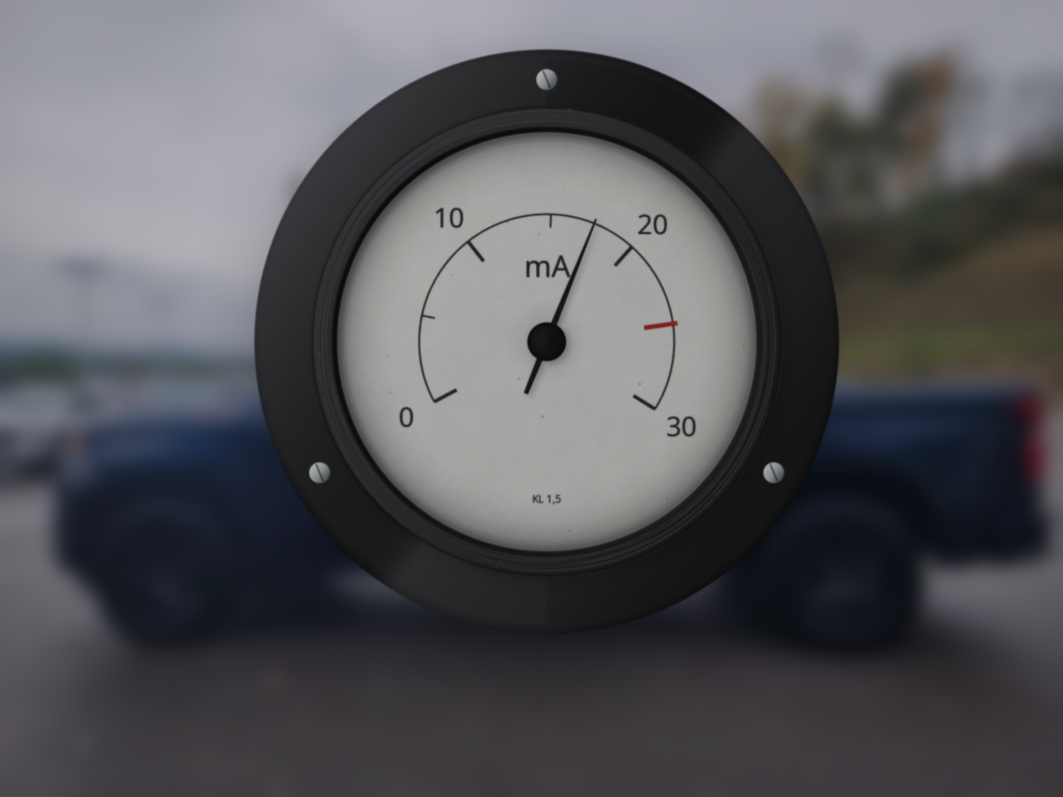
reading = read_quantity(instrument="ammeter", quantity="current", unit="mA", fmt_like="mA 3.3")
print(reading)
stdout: mA 17.5
